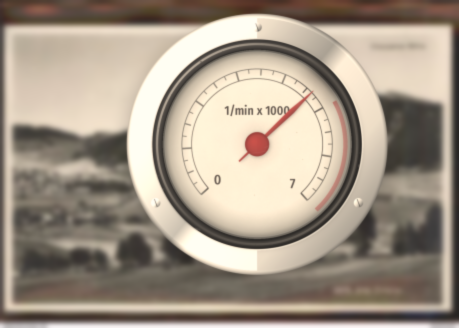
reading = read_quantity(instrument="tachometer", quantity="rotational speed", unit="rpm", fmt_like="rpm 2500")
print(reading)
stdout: rpm 4625
